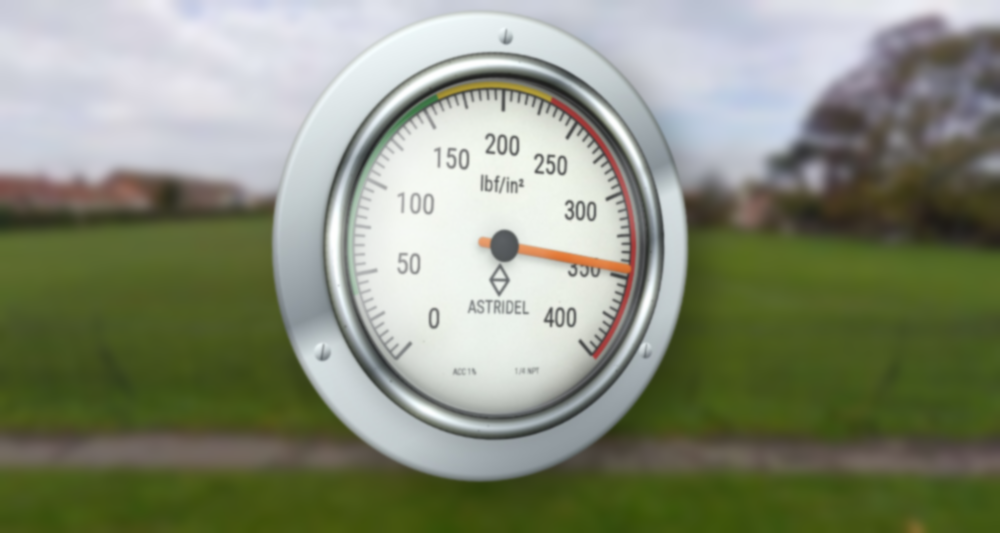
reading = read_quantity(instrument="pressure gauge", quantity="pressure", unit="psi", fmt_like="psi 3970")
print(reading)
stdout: psi 345
